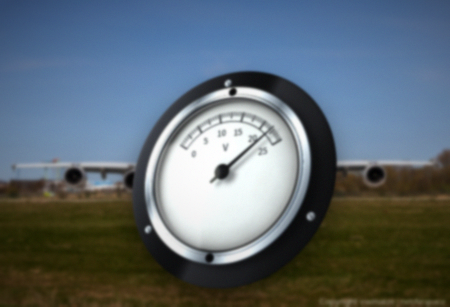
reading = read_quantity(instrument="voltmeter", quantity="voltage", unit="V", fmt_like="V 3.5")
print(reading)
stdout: V 22.5
